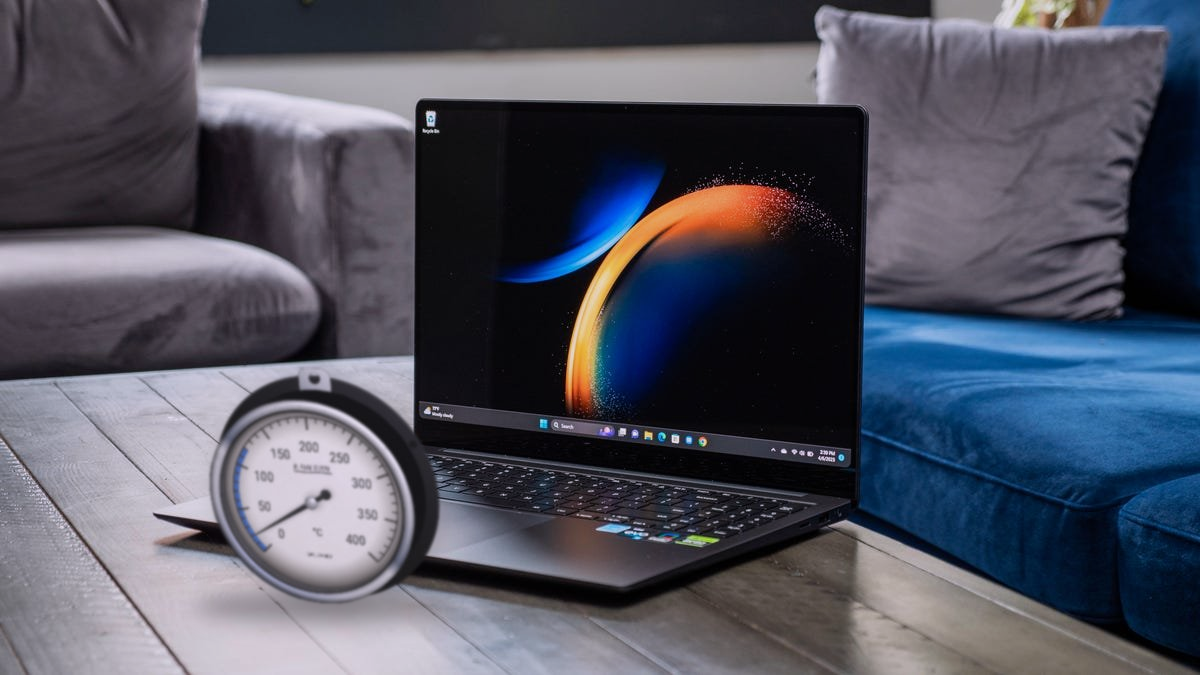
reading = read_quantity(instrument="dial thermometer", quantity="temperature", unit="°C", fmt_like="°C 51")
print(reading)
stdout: °C 20
